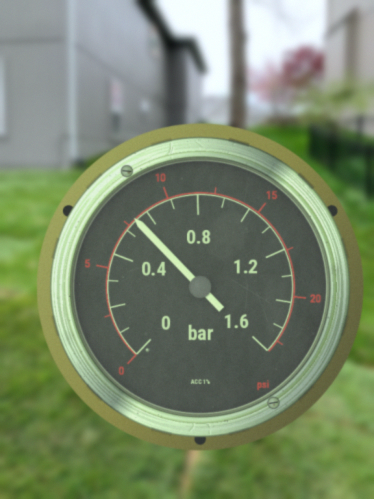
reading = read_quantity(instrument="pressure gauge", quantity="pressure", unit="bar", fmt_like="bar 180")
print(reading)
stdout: bar 0.55
